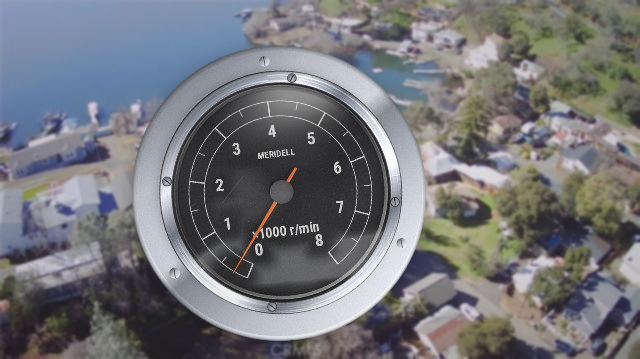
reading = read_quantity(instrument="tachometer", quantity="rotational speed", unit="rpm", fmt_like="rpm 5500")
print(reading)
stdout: rpm 250
